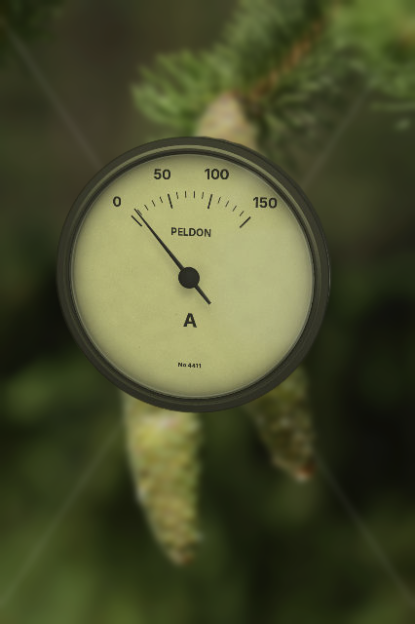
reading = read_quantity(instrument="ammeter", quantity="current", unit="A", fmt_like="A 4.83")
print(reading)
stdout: A 10
